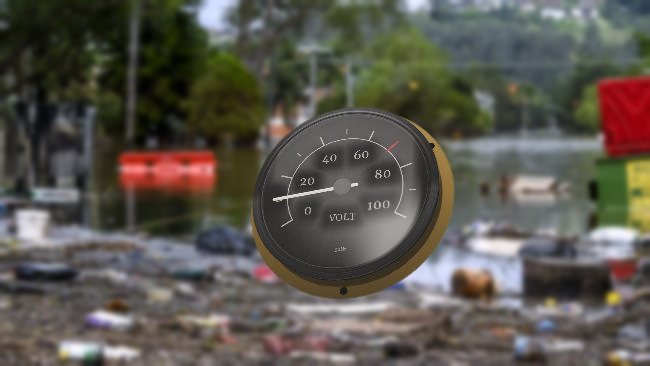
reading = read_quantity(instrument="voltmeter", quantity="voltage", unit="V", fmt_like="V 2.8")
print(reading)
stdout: V 10
